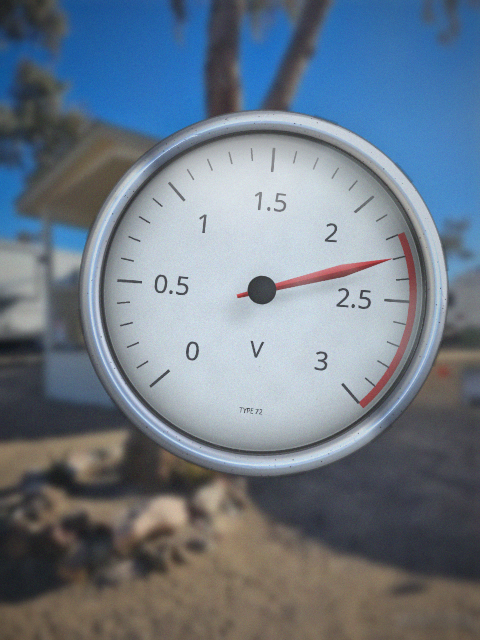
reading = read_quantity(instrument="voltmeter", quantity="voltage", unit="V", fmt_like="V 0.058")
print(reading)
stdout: V 2.3
